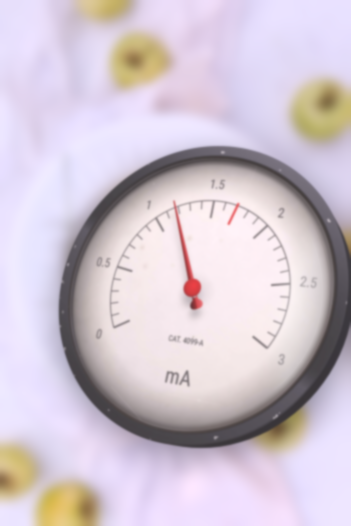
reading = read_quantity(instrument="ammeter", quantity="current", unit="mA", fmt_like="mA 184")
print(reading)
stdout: mA 1.2
